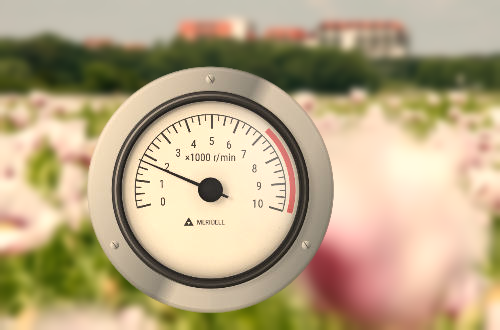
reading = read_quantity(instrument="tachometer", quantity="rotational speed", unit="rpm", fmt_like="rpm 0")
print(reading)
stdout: rpm 1750
